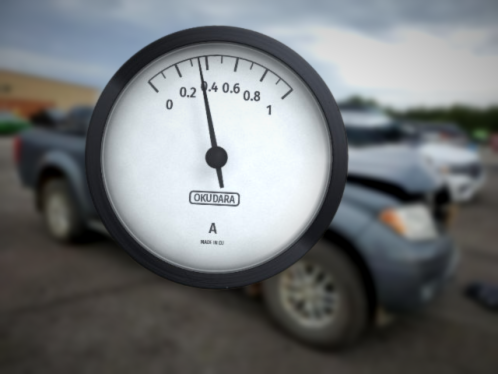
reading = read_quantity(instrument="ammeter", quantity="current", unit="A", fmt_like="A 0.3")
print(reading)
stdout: A 0.35
